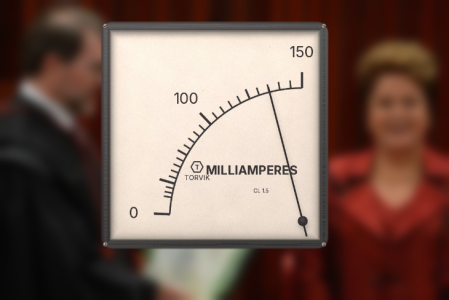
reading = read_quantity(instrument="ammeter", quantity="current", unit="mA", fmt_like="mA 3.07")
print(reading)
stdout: mA 135
